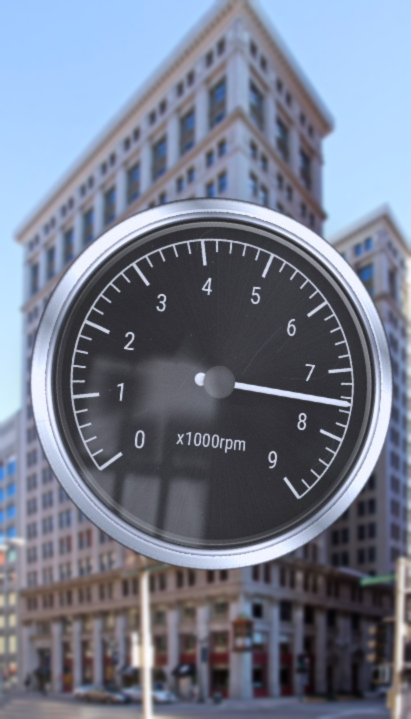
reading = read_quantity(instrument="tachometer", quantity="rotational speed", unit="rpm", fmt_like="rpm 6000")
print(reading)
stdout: rpm 7500
